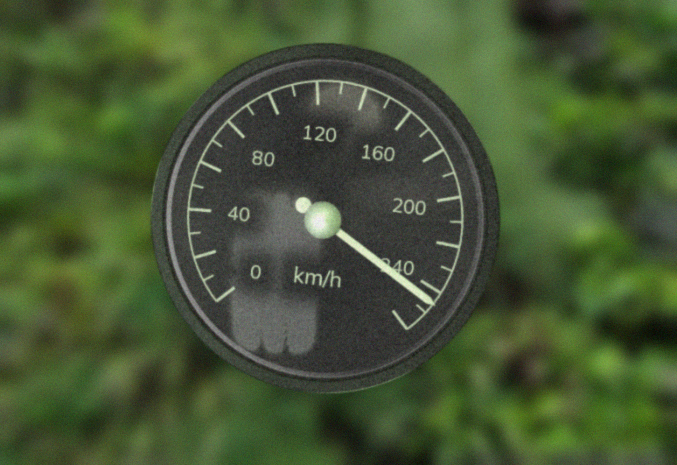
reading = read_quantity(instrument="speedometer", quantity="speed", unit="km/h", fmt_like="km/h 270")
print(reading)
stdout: km/h 245
